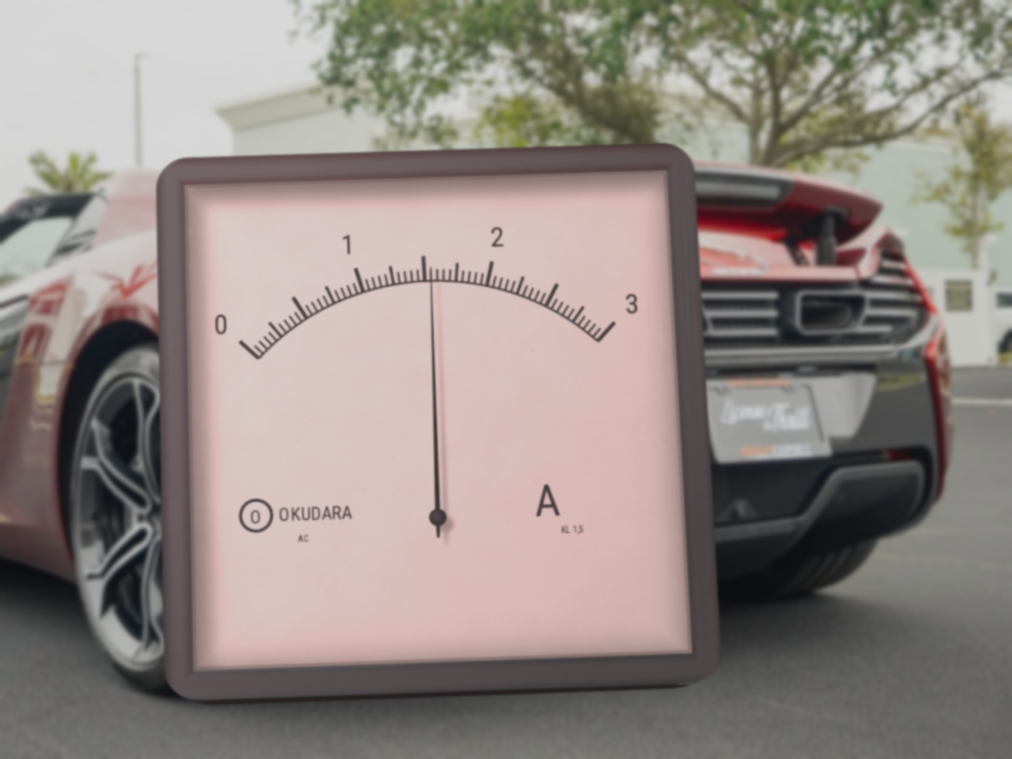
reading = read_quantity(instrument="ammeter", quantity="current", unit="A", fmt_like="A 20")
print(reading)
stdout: A 1.55
